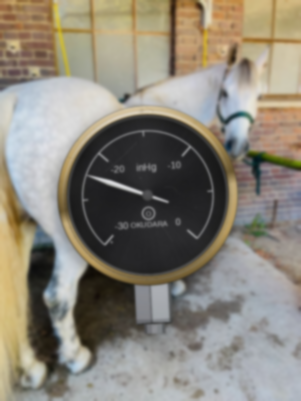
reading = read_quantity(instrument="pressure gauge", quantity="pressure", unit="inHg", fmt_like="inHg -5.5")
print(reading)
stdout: inHg -22.5
